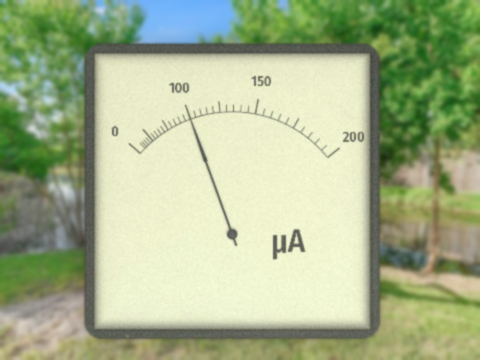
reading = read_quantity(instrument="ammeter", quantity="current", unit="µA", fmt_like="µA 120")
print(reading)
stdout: µA 100
